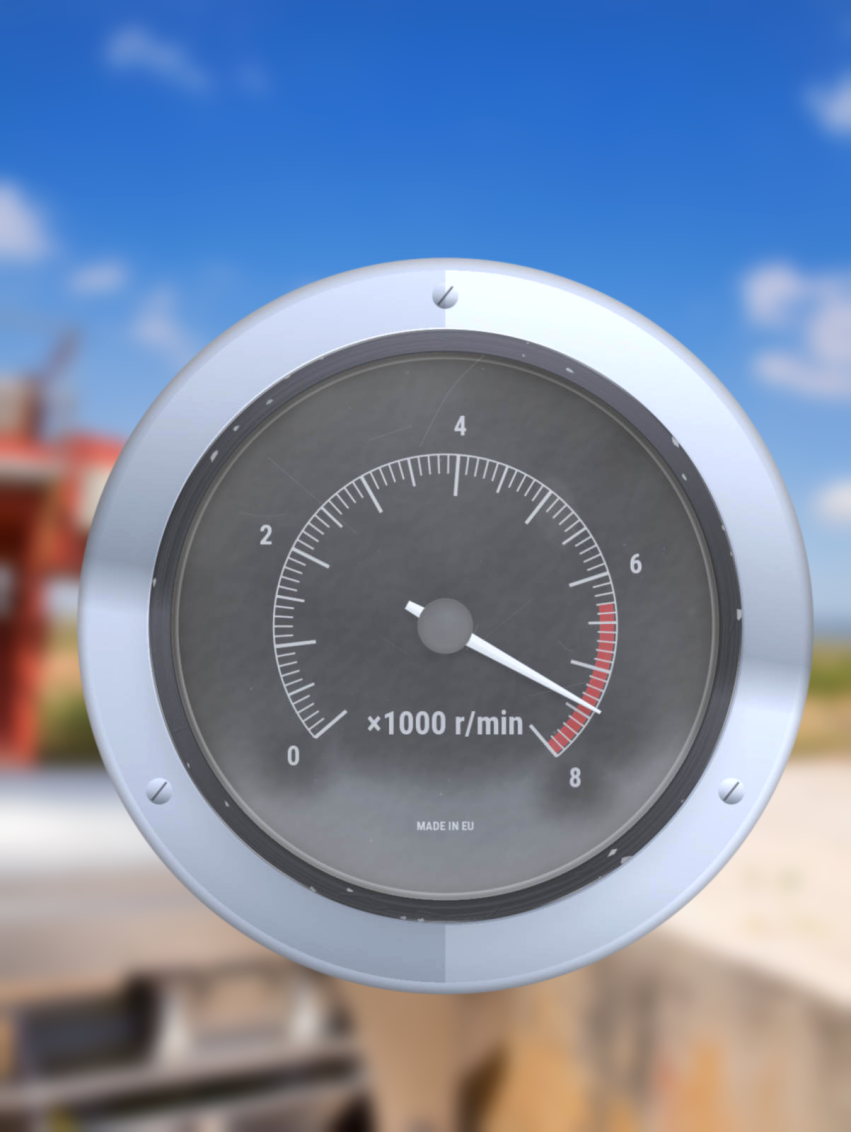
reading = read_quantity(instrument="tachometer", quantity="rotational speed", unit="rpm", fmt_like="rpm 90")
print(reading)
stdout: rpm 7400
